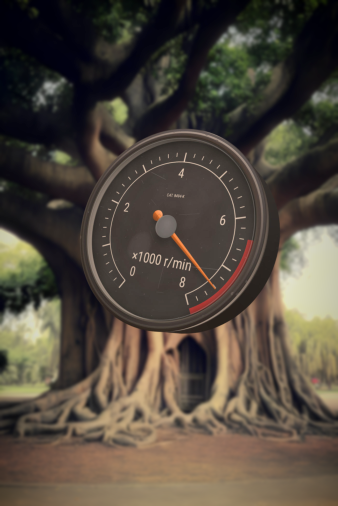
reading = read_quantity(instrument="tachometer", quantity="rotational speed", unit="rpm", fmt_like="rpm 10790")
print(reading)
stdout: rpm 7400
